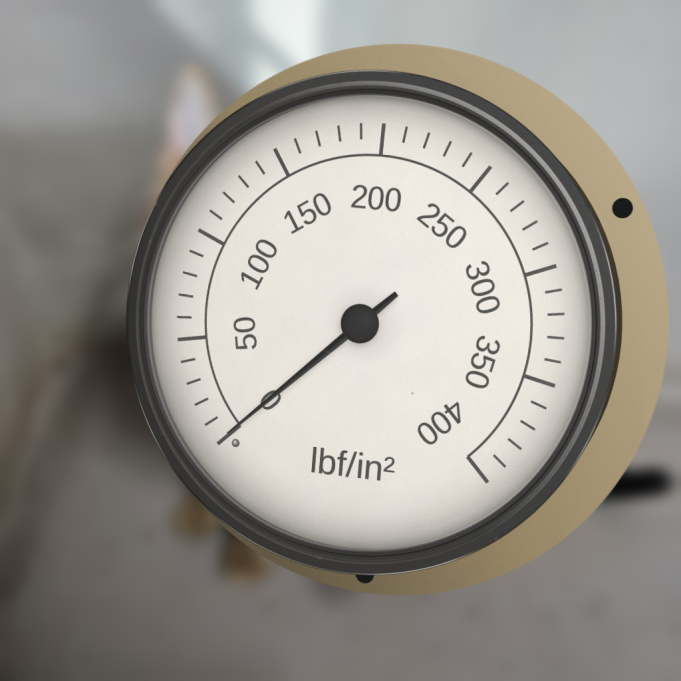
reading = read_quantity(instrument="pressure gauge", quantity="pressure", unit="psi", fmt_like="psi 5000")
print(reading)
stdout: psi 0
